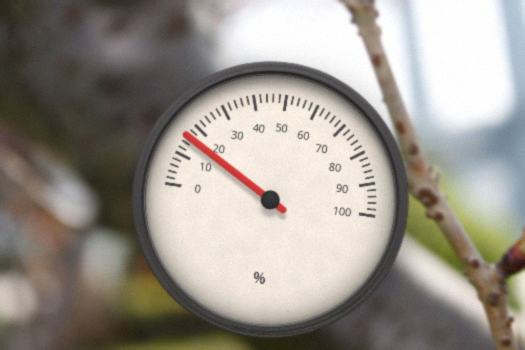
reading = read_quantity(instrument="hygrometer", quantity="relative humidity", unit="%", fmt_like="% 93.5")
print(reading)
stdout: % 16
